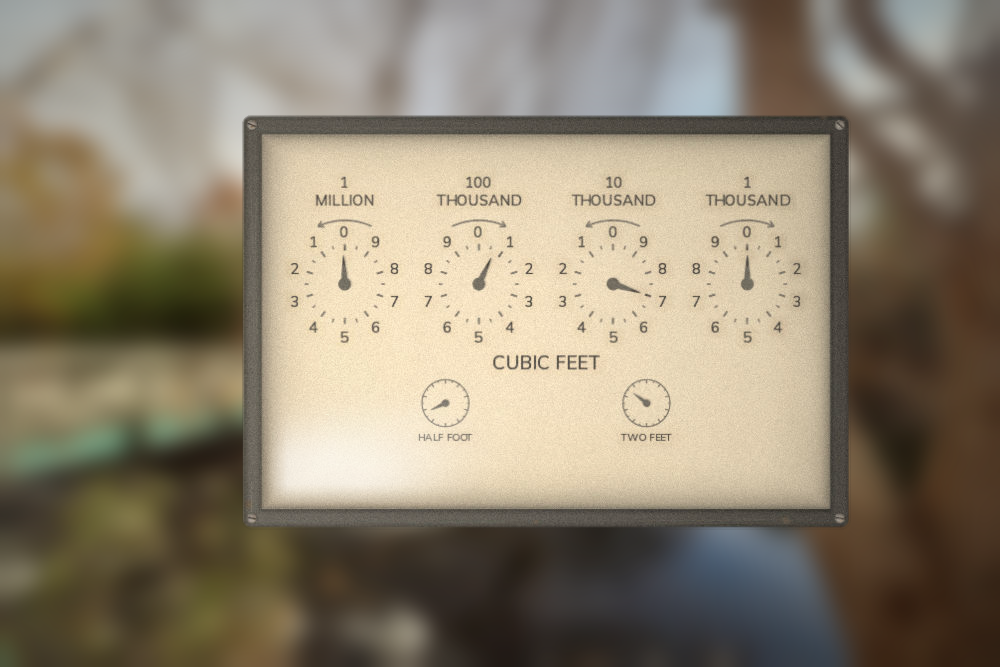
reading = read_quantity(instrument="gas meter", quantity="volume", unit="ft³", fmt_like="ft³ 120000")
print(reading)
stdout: ft³ 7000
